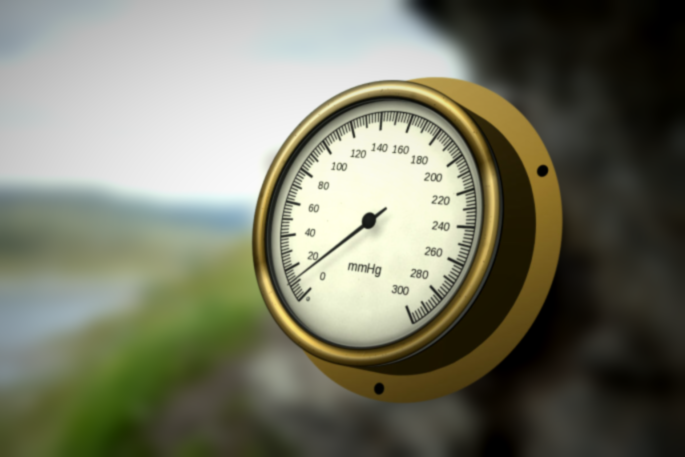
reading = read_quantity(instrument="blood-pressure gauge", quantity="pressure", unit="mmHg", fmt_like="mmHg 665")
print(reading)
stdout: mmHg 10
